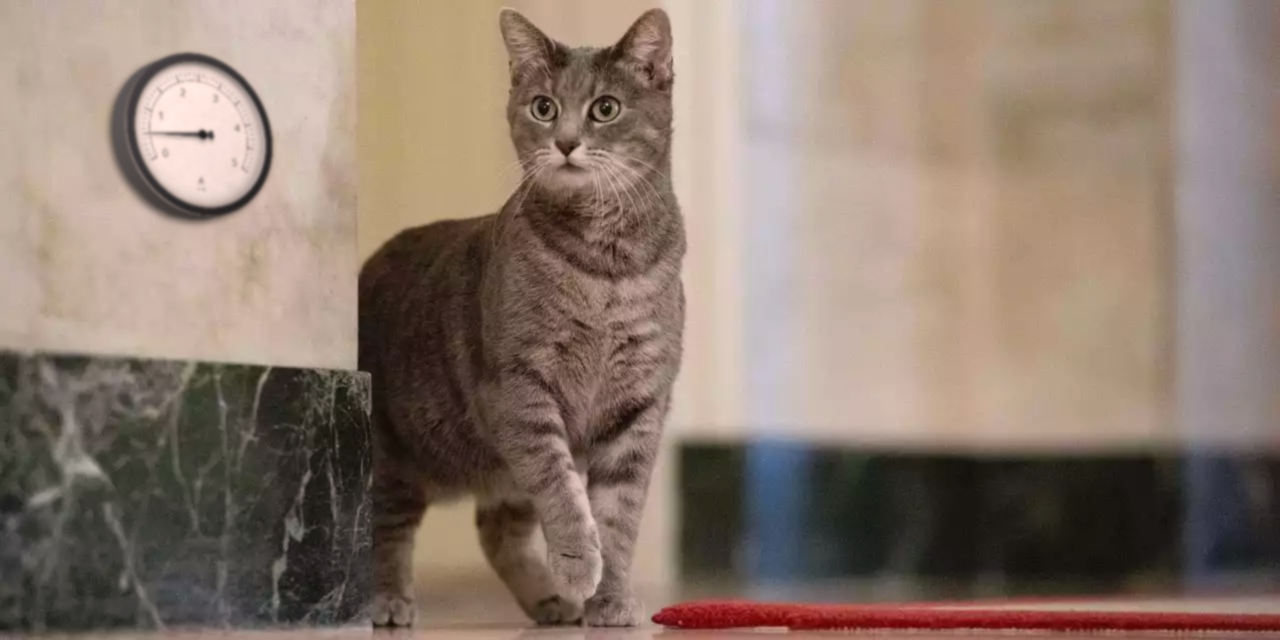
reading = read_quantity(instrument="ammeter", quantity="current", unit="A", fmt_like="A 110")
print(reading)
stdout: A 0.5
